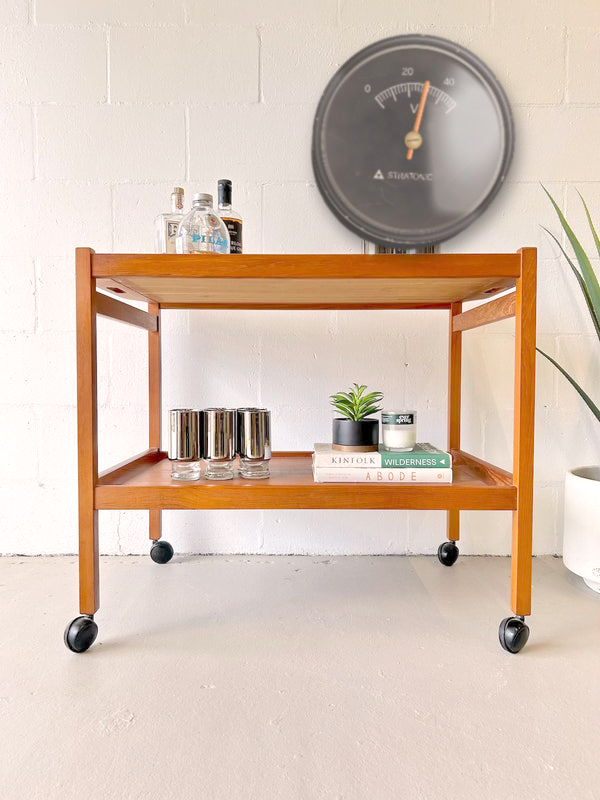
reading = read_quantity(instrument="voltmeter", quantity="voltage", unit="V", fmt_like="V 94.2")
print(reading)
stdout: V 30
